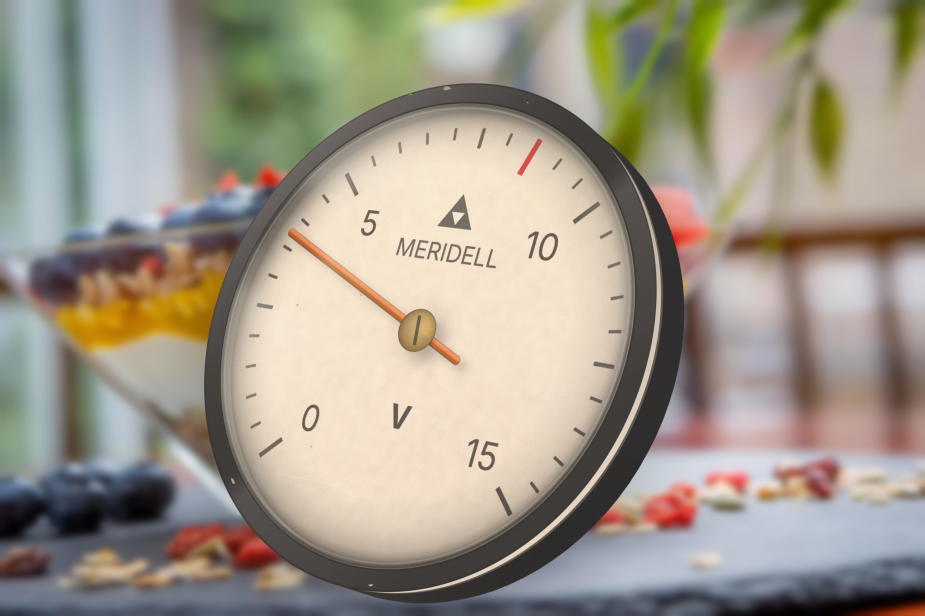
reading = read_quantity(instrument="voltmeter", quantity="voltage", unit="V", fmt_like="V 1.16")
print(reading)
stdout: V 3.75
